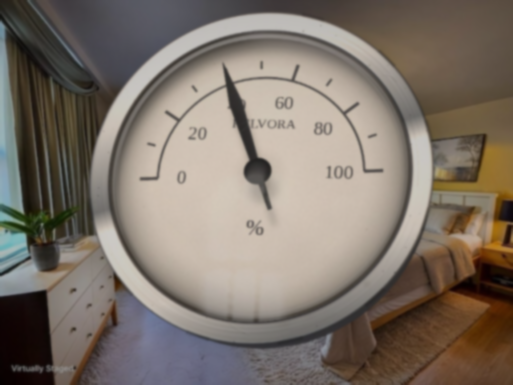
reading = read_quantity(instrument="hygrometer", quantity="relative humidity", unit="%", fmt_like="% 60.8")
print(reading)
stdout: % 40
